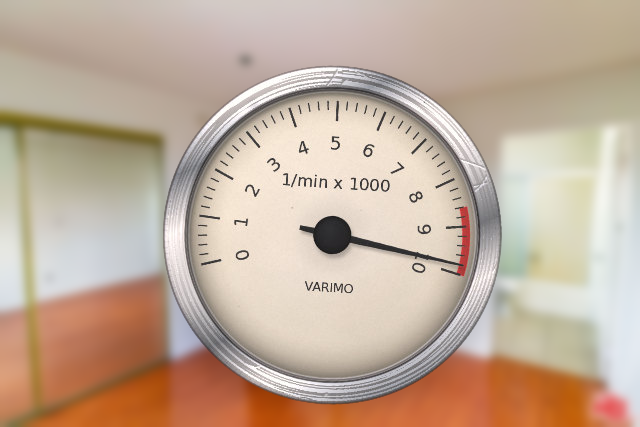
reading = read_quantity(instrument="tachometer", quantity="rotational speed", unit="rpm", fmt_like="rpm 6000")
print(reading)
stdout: rpm 9800
